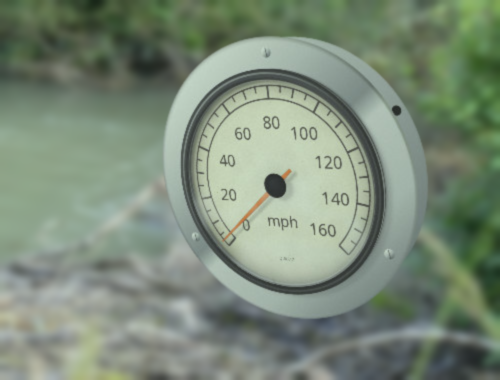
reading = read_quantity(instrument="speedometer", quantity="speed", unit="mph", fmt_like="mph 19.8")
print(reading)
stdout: mph 2.5
